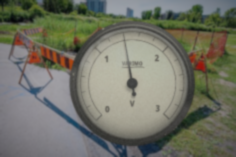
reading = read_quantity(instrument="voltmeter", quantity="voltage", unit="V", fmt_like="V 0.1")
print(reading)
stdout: V 1.4
